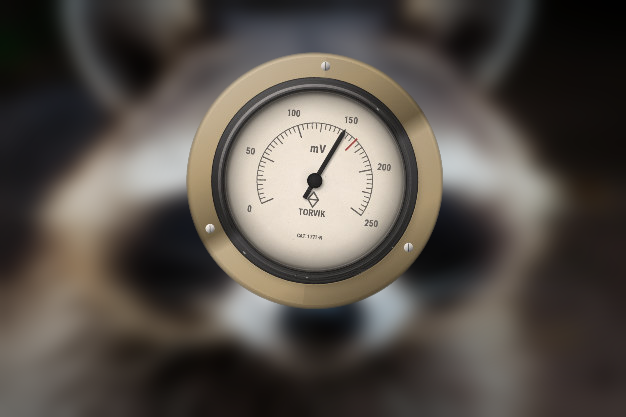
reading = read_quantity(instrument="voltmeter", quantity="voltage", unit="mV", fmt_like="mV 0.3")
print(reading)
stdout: mV 150
